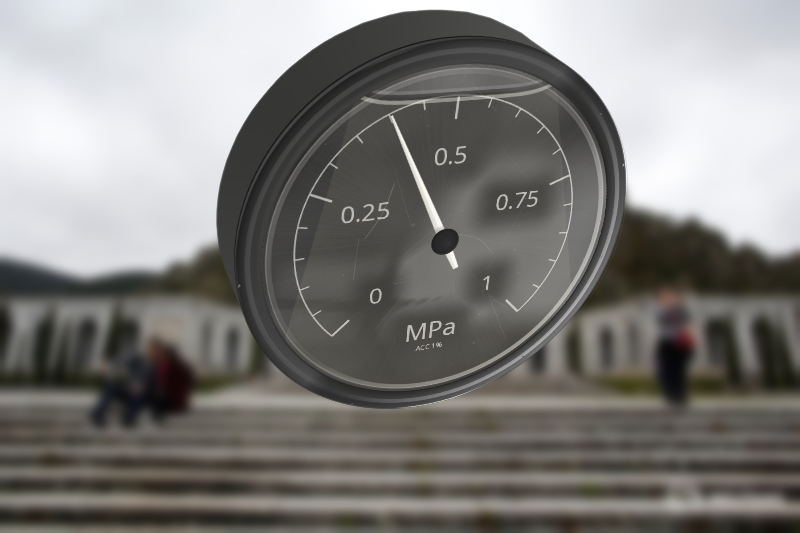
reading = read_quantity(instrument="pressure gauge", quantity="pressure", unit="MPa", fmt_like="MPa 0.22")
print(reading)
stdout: MPa 0.4
